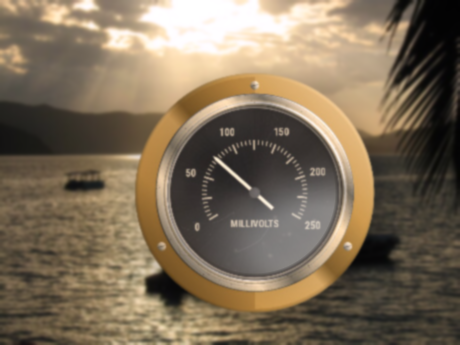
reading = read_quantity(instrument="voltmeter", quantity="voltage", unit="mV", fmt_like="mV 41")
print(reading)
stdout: mV 75
